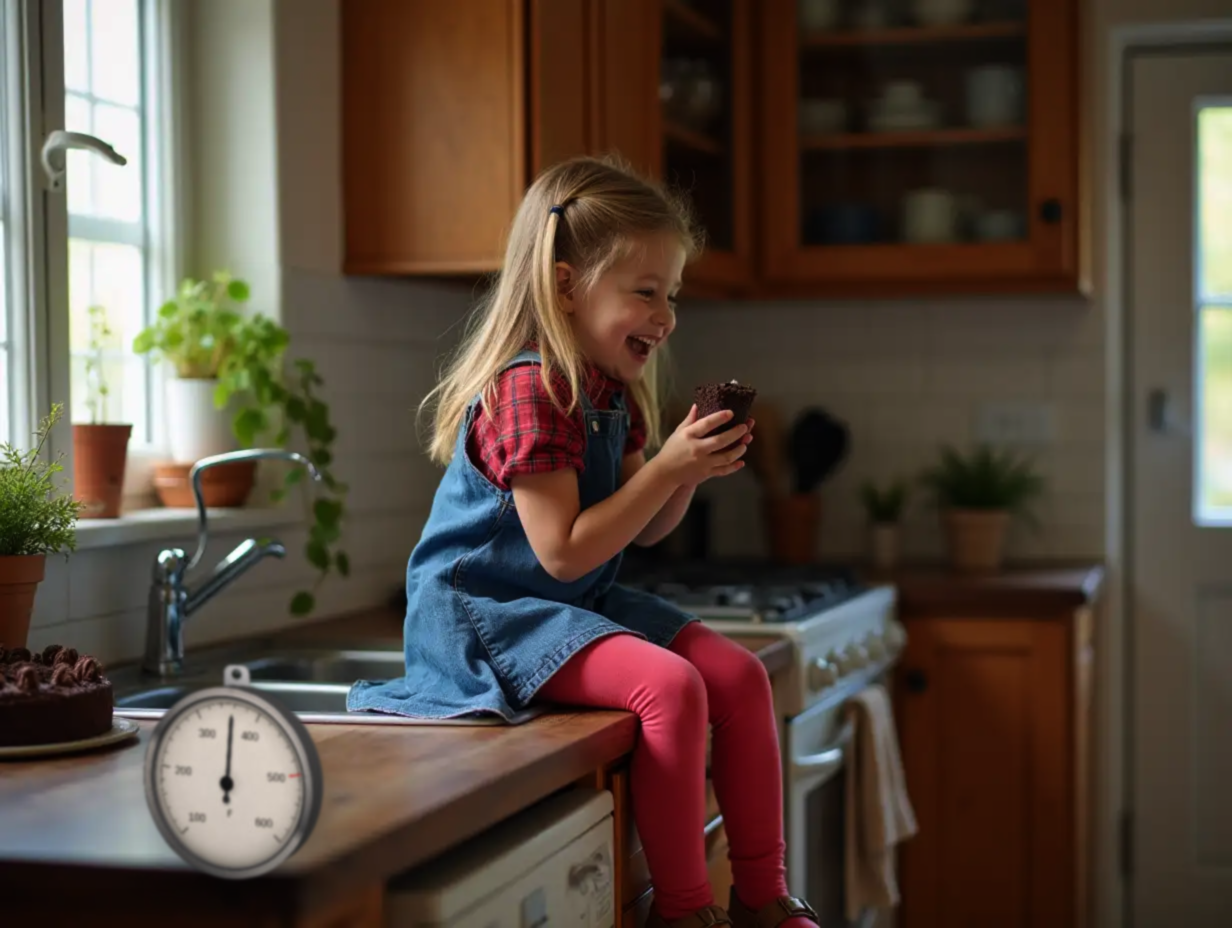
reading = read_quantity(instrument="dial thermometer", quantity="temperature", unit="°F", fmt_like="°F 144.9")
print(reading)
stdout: °F 360
